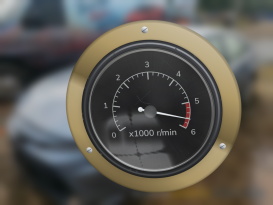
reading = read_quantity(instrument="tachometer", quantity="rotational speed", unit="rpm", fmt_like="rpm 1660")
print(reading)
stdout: rpm 5600
